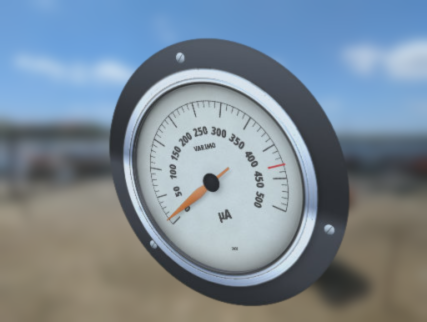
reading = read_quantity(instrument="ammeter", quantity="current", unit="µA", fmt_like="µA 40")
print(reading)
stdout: µA 10
